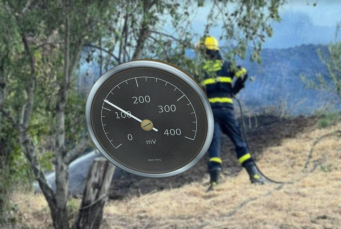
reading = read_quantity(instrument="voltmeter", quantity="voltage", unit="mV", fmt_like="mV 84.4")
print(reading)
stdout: mV 120
